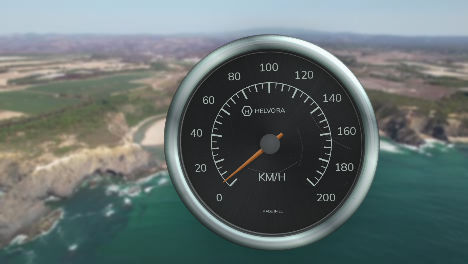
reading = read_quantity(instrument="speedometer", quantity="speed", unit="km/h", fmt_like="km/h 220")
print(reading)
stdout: km/h 5
